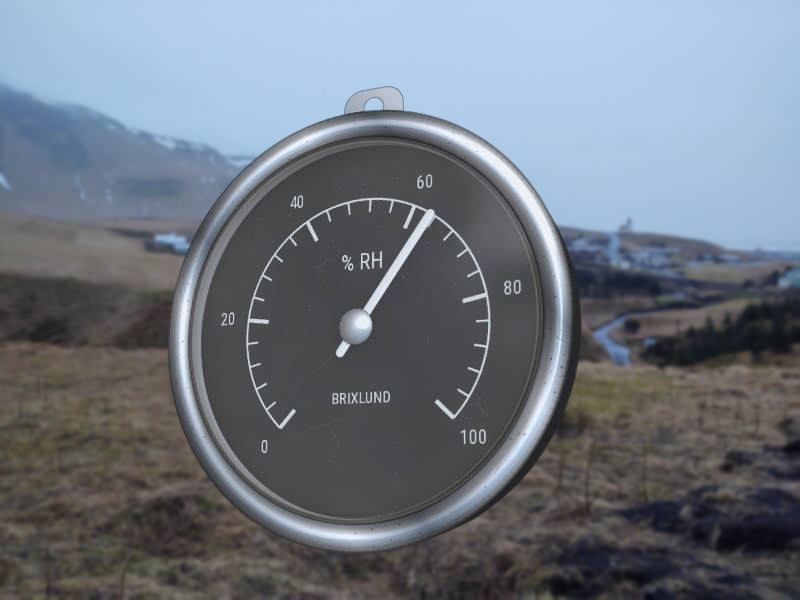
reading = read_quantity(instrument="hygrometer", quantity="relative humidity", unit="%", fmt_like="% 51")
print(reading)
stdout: % 64
